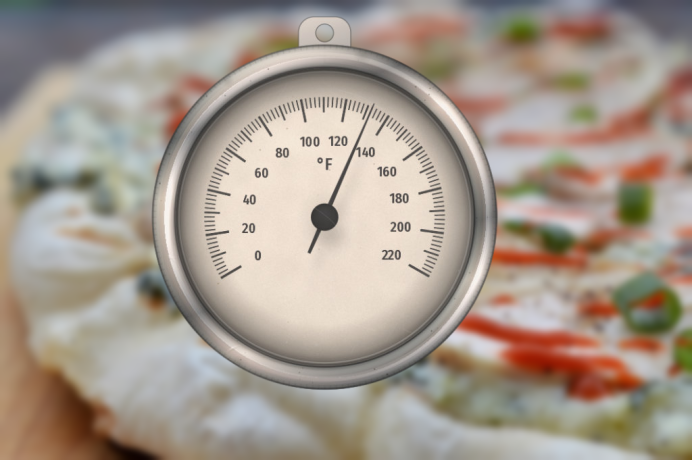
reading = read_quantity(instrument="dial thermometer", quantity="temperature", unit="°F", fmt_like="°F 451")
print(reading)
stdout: °F 132
